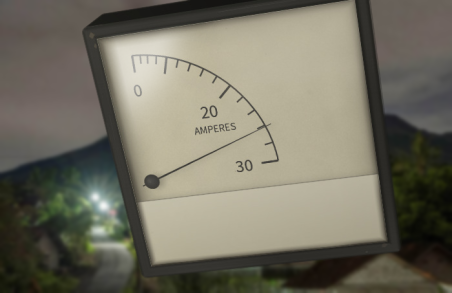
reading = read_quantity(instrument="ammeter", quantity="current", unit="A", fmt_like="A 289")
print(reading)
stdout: A 26
